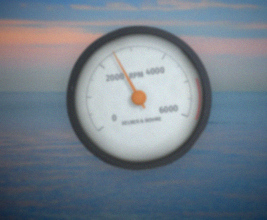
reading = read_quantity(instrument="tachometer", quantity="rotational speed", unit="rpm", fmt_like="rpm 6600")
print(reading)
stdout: rpm 2500
